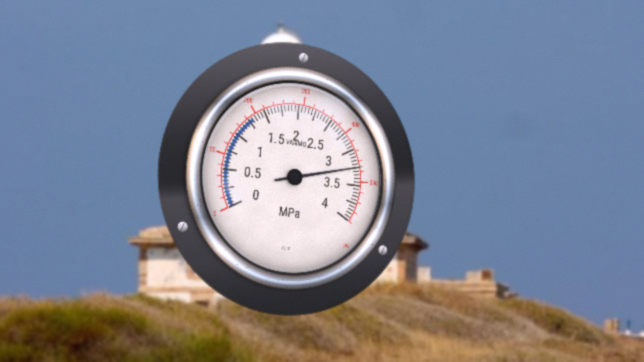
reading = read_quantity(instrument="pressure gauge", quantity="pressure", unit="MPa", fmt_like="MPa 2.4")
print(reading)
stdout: MPa 3.25
